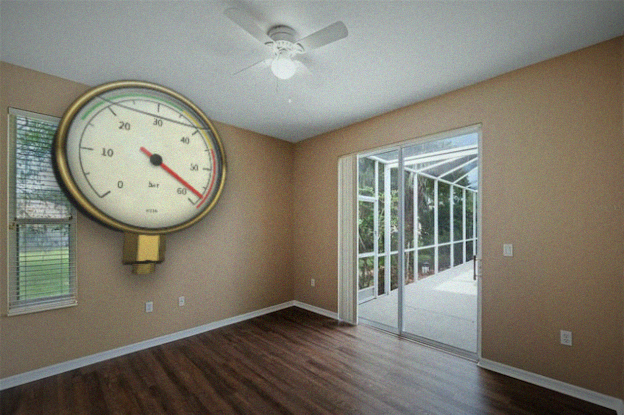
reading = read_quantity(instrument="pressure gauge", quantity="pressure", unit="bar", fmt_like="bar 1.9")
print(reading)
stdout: bar 57.5
